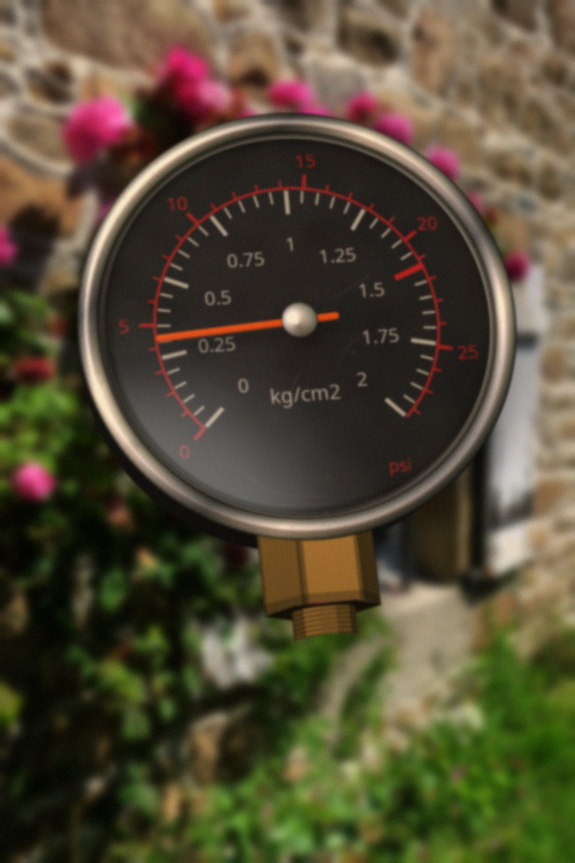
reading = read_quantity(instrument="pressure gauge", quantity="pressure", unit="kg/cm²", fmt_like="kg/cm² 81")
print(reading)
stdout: kg/cm² 0.3
